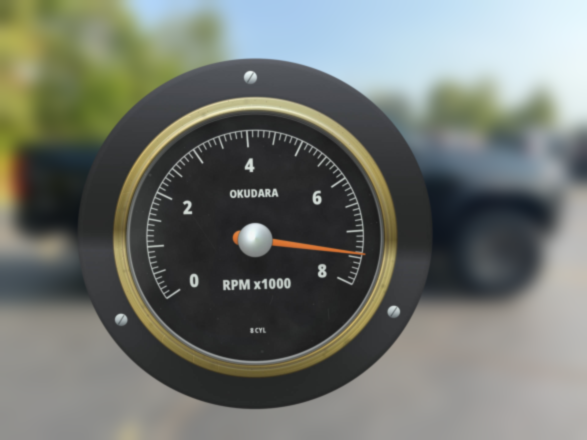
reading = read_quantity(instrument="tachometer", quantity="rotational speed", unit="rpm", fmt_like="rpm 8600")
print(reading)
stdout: rpm 7400
